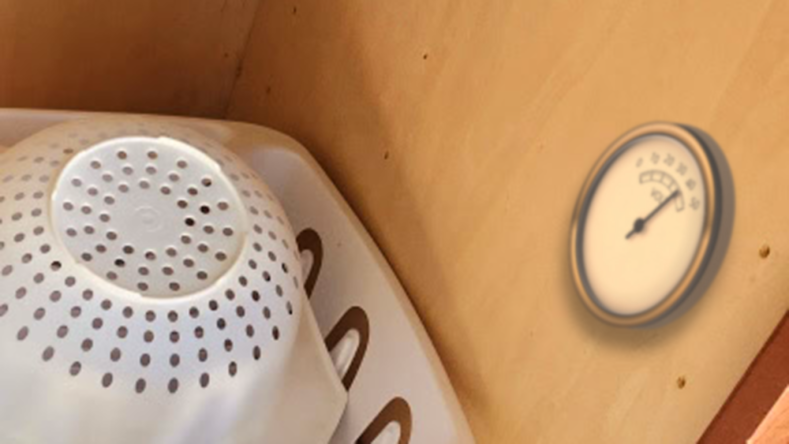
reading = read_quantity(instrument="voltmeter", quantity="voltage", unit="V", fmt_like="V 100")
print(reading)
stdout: V 40
